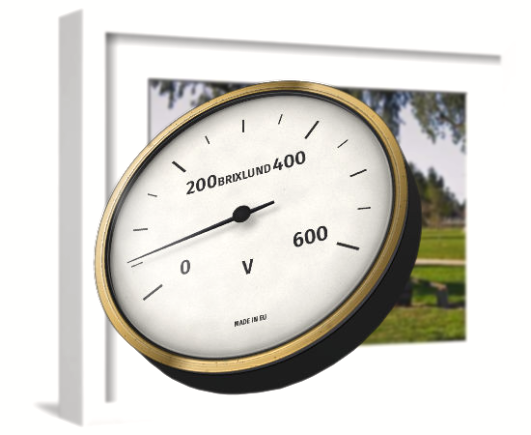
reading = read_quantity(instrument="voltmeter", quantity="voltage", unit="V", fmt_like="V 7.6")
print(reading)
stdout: V 50
